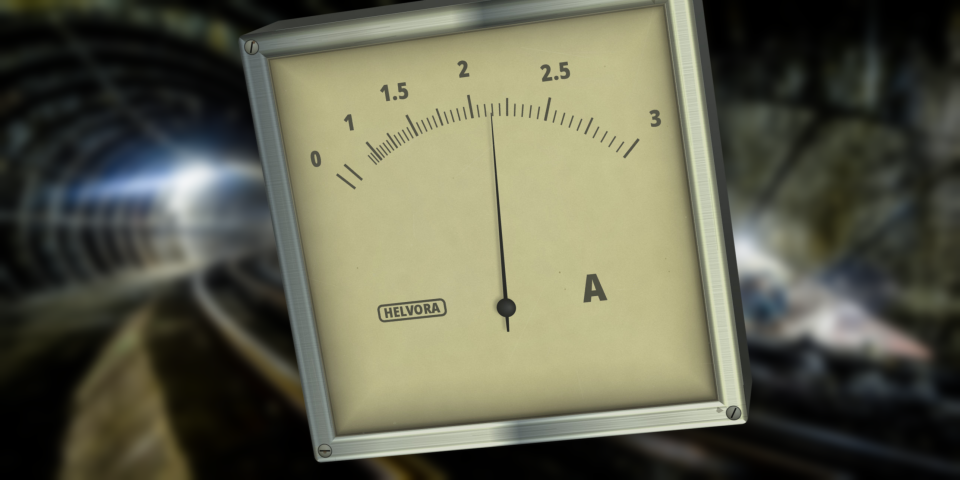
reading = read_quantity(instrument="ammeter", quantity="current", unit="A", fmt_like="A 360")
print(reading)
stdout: A 2.15
